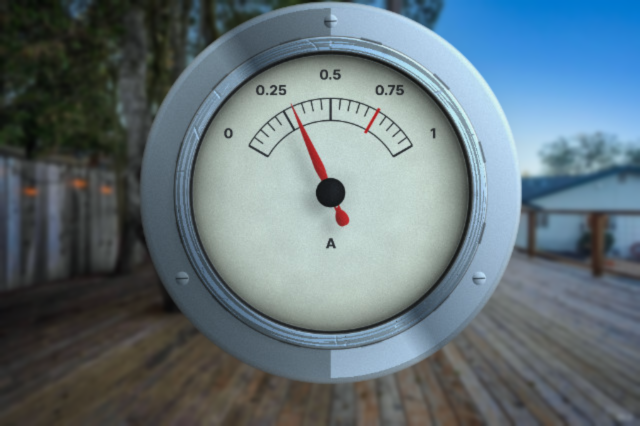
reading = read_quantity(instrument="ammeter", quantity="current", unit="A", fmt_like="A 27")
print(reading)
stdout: A 0.3
